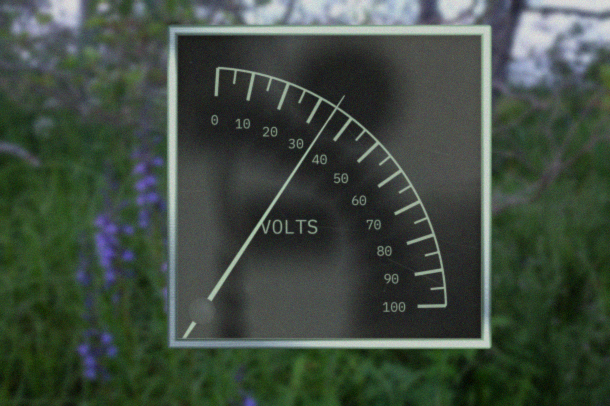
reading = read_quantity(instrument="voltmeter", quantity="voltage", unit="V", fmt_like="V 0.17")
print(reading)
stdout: V 35
